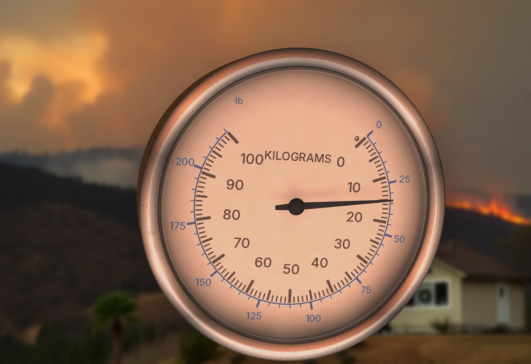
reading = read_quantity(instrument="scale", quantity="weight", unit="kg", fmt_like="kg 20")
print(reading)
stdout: kg 15
